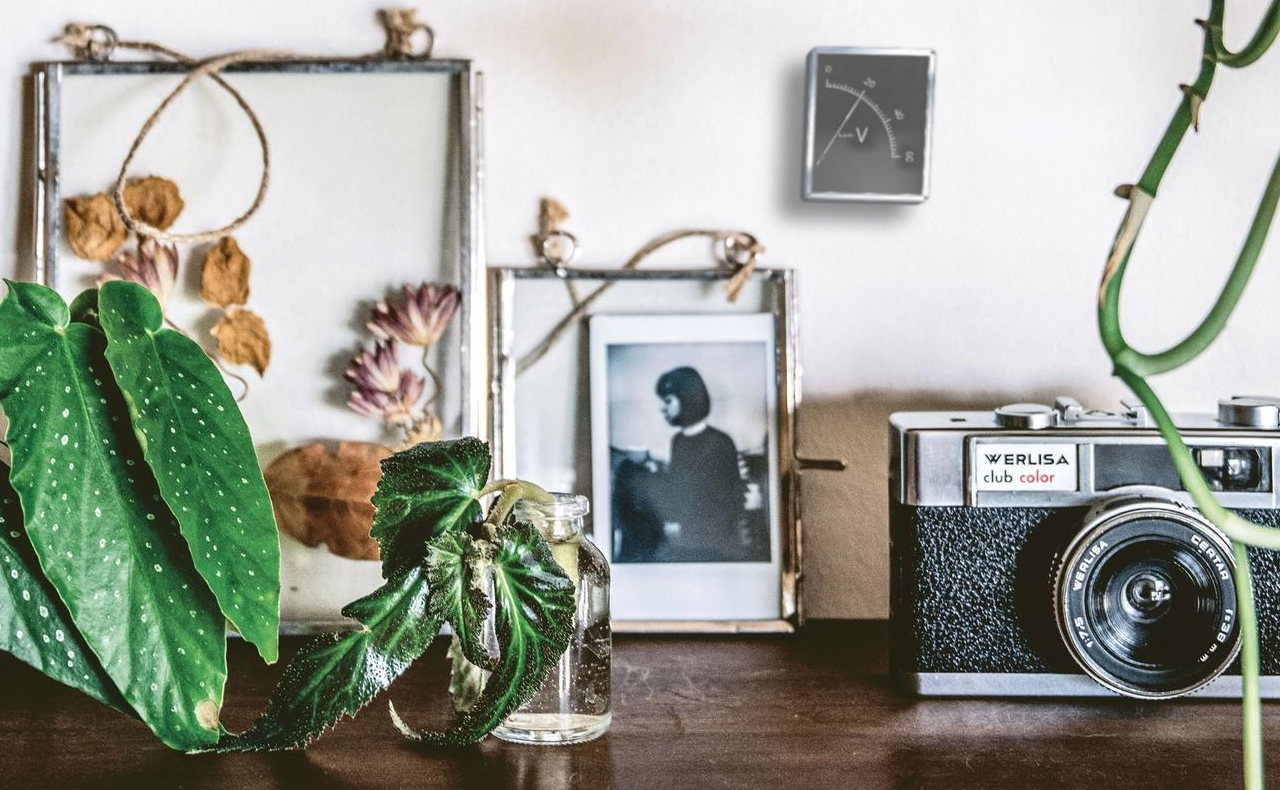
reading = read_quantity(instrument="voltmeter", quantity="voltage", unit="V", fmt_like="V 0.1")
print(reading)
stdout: V 20
